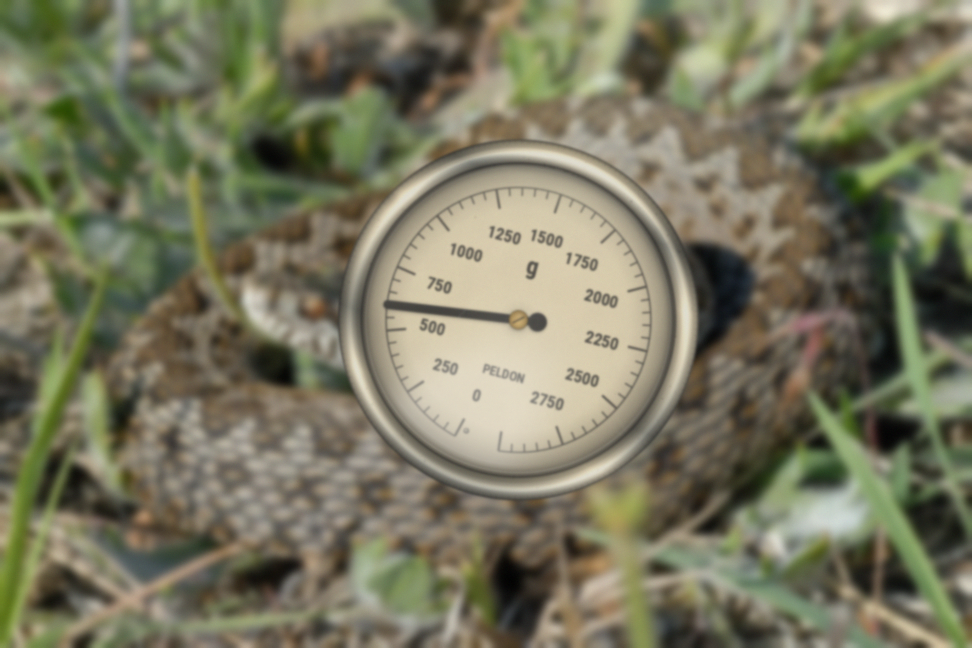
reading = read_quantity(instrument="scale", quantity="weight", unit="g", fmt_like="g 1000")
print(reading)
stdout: g 600
